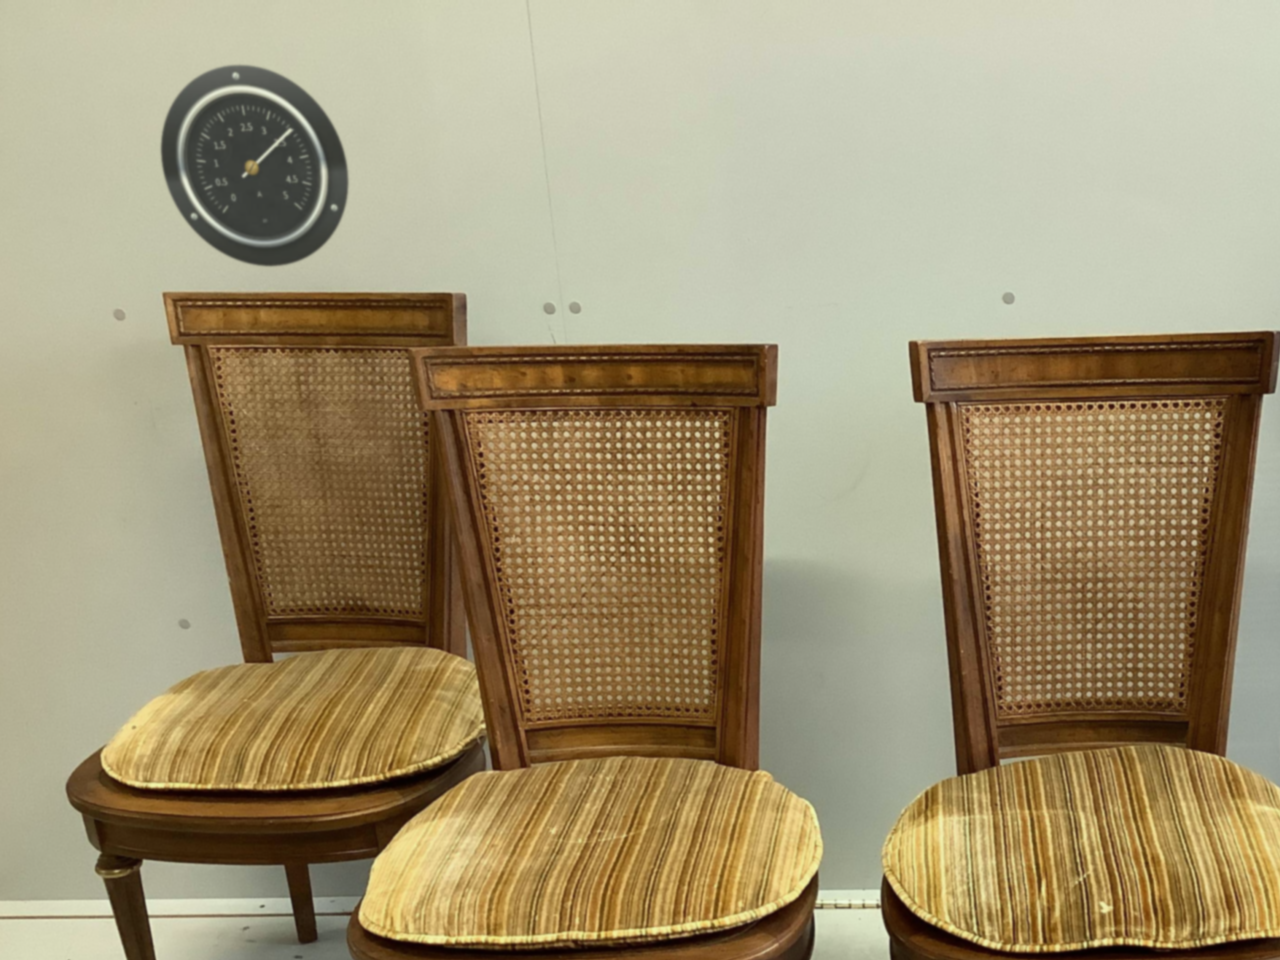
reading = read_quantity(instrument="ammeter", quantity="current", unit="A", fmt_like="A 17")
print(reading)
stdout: A 3.5
